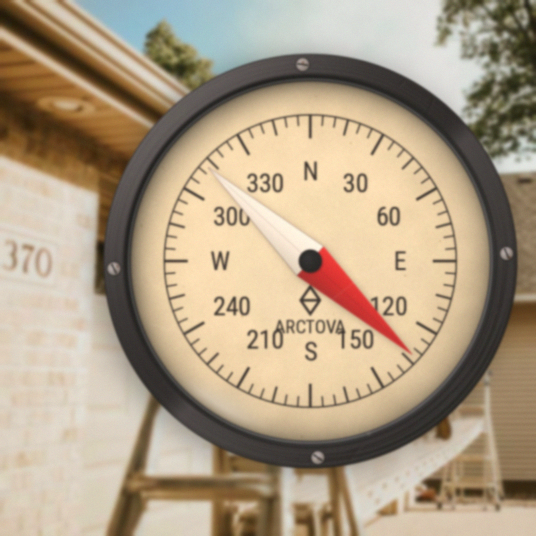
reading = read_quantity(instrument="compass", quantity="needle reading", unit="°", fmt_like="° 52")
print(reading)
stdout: ° 132.5
